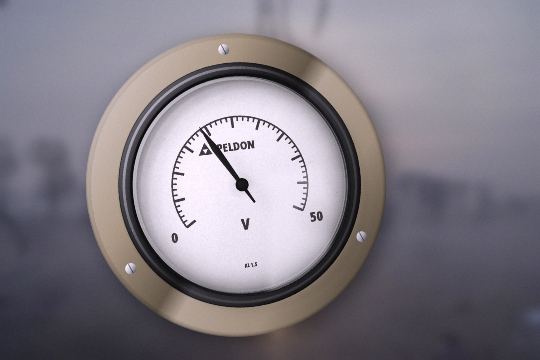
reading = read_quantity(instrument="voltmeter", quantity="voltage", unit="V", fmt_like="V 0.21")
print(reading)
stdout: V 19
